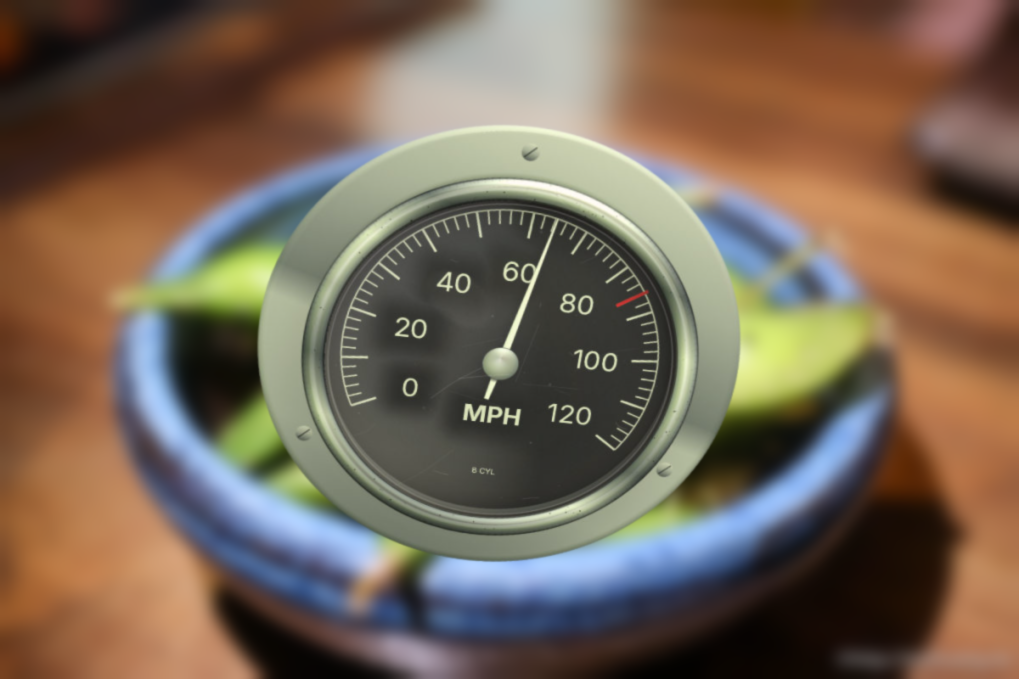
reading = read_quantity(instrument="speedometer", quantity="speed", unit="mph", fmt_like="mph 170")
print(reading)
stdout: mph 64
